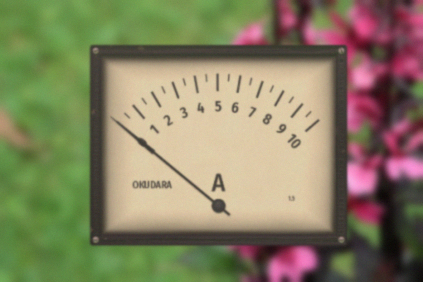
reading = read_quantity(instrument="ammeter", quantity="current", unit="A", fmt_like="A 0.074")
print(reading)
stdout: A 0
